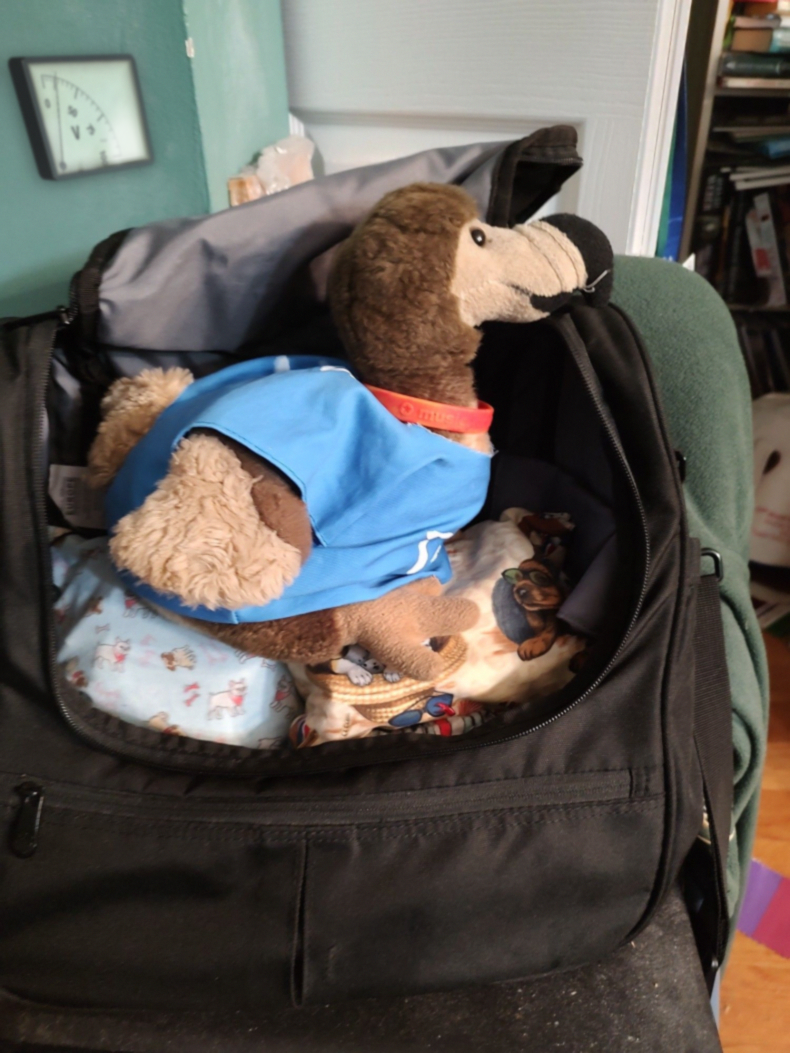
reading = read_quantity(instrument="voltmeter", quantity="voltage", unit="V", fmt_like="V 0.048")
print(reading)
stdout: V 25
